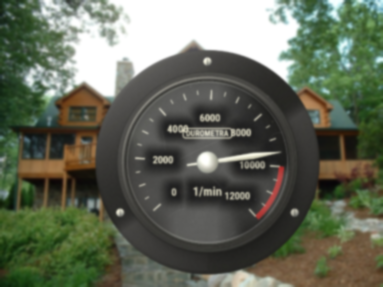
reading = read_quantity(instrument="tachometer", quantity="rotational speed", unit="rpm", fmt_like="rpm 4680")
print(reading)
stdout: rpm 9500
